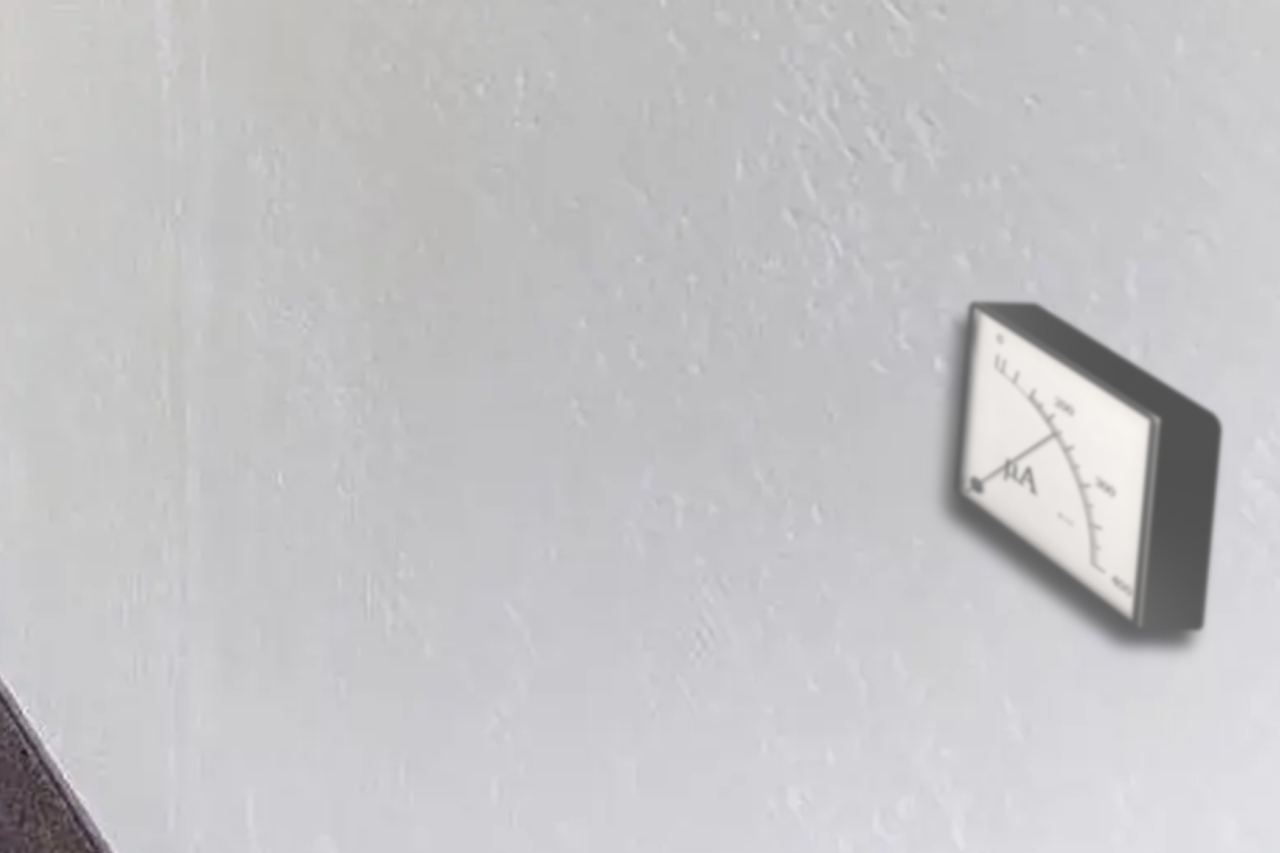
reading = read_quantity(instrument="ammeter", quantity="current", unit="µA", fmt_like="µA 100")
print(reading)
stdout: µA 225
